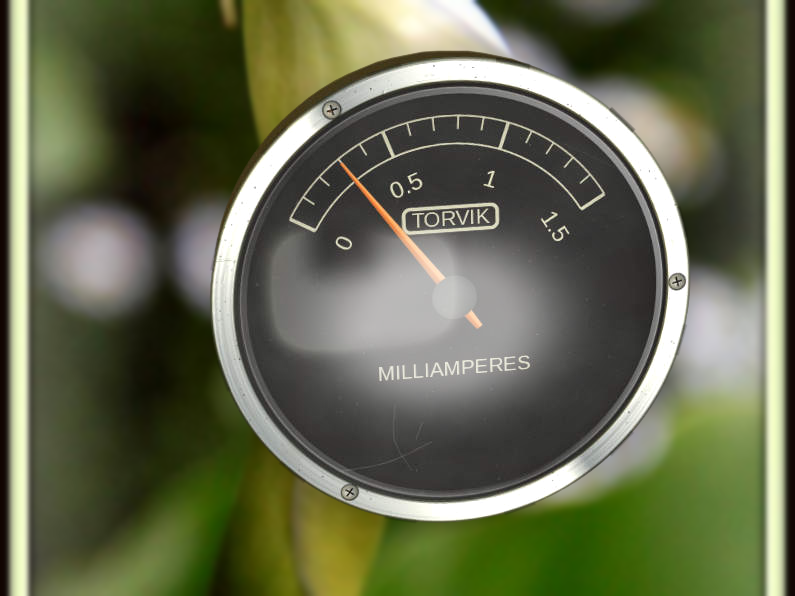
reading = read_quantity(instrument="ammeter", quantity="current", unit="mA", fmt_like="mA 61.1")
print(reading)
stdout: mA 0.3
